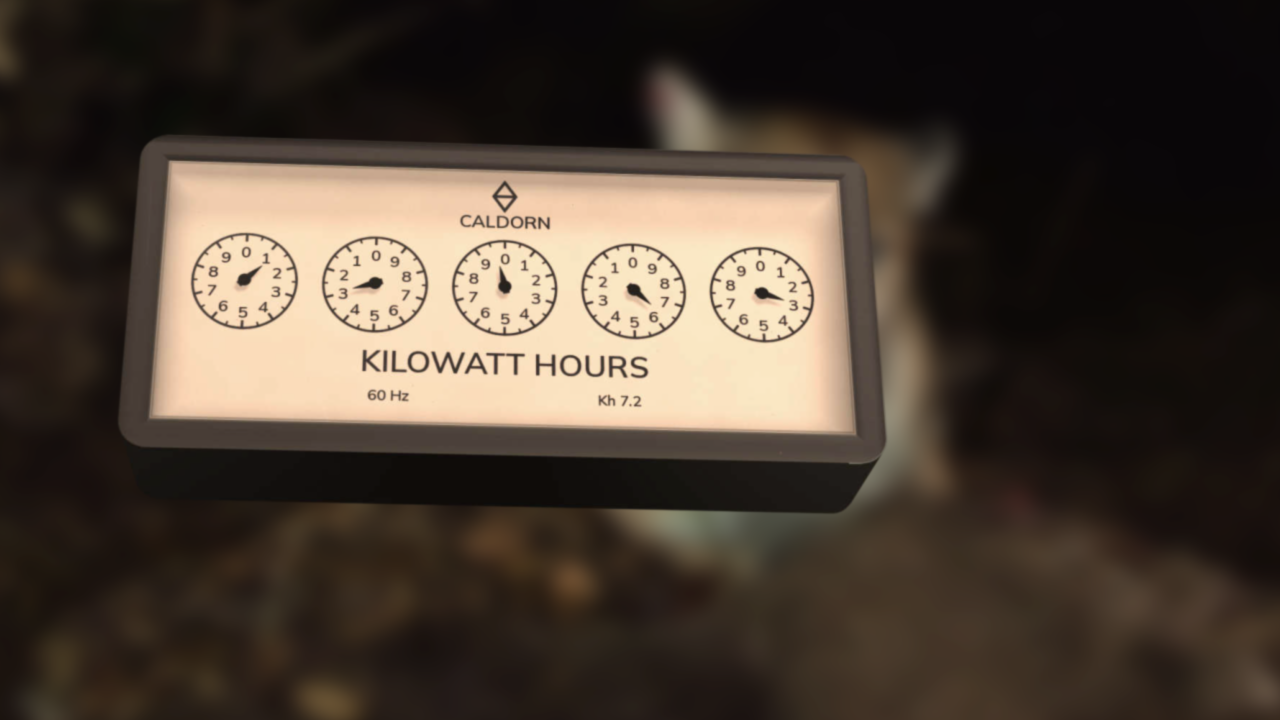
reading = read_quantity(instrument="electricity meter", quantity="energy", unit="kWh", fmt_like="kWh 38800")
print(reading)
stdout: kWh 12963
